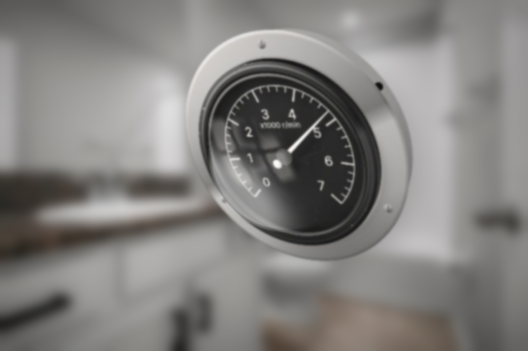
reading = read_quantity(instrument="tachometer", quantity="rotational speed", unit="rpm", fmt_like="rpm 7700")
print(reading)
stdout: rpm 4800
